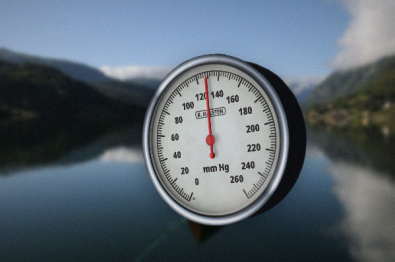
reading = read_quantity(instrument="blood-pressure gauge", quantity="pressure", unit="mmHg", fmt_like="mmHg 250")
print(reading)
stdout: mmHg 130
